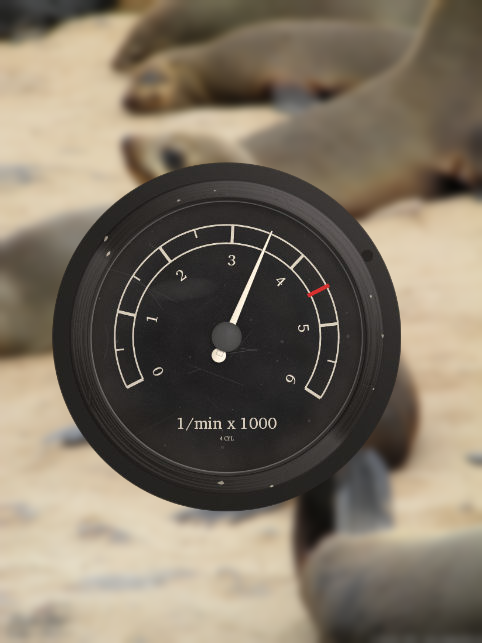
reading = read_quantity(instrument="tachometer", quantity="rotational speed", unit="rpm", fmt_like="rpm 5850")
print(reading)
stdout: rpm 3500
